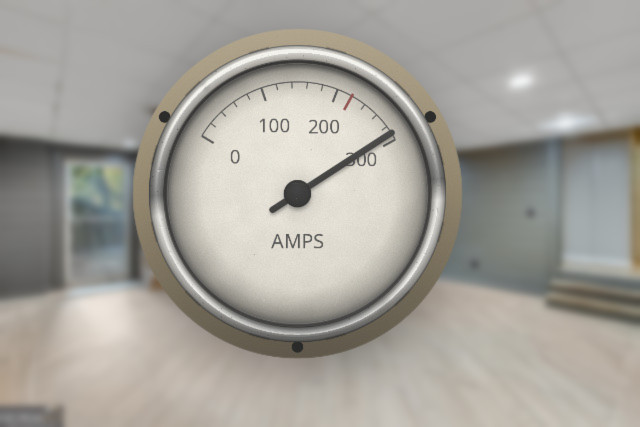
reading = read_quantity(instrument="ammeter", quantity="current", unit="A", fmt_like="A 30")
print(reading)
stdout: A 290
